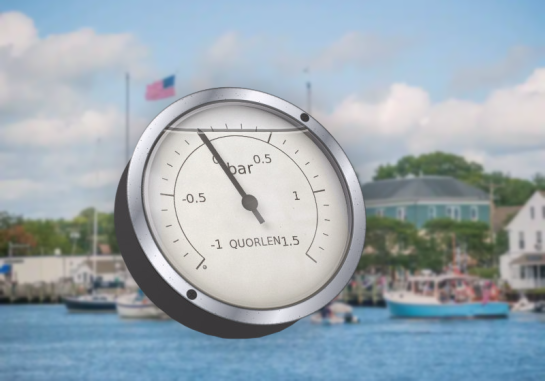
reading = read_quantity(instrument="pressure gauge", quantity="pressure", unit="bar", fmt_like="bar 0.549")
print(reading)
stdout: bar 0
